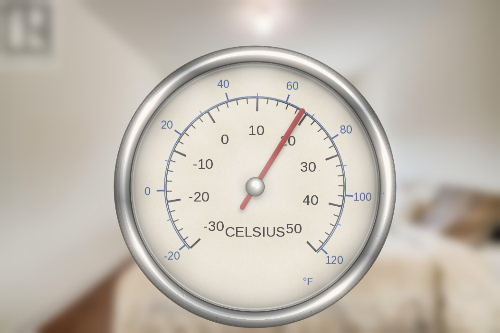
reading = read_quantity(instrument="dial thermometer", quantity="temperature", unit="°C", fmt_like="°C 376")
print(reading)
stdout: °C 19
